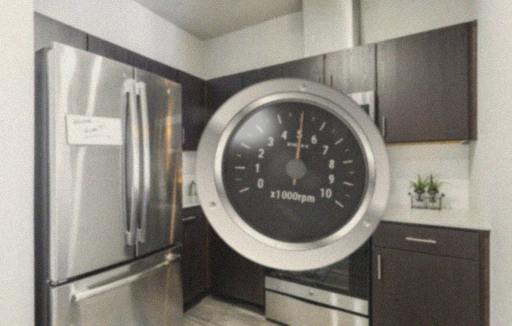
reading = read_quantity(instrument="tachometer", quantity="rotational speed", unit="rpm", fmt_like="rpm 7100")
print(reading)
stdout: rpm 5000
